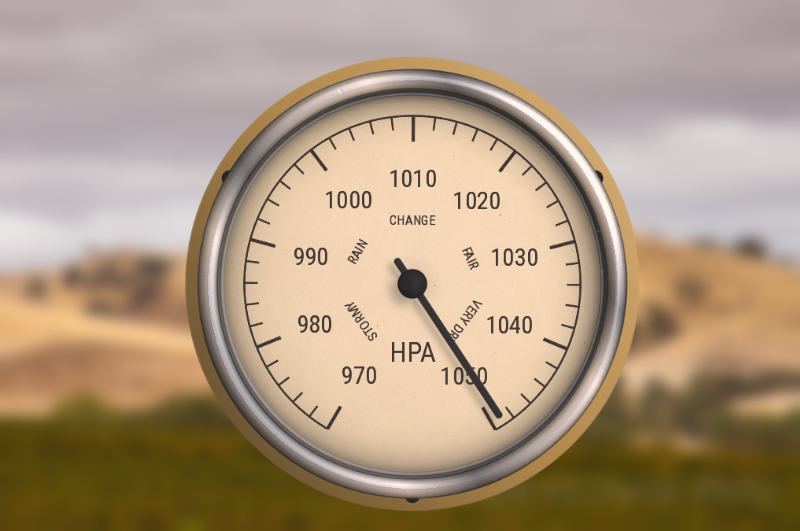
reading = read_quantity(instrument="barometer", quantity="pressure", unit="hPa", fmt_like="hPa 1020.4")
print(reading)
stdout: hPa 1049
